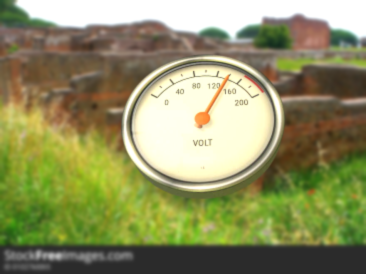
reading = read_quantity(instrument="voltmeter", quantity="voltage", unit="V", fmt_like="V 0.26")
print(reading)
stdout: V 140
